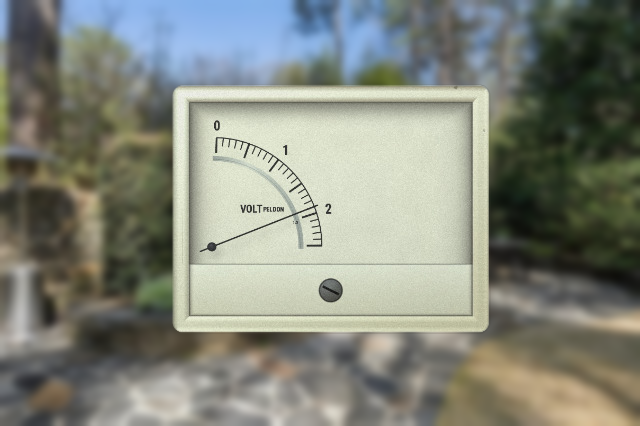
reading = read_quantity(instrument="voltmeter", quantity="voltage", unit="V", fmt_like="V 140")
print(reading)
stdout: V 1.9
